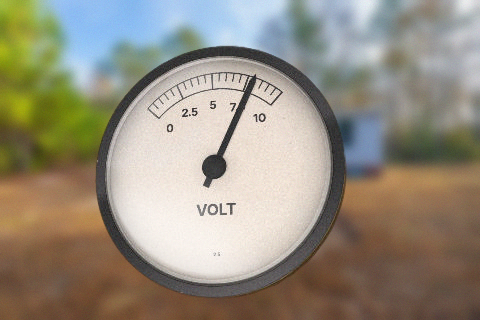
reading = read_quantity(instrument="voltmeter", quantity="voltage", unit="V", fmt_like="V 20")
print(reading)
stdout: V 8
